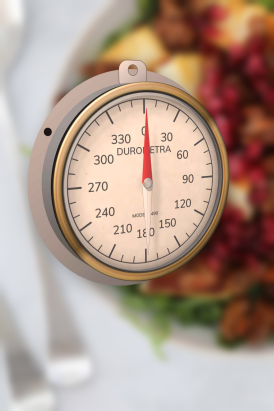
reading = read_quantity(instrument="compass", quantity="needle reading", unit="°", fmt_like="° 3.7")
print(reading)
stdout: ° 0
